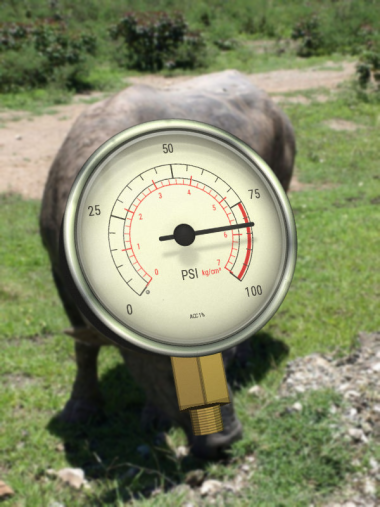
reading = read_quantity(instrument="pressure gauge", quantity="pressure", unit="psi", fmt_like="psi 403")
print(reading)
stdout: psi 82.5
